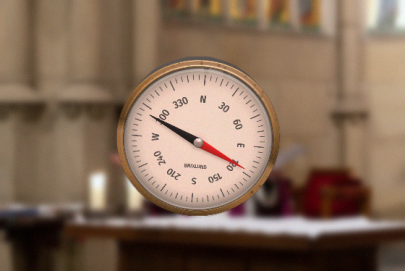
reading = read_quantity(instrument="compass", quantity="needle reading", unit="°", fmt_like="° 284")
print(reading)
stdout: ° 115
